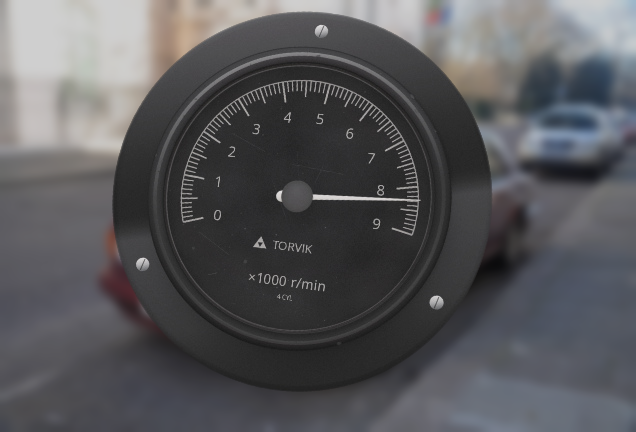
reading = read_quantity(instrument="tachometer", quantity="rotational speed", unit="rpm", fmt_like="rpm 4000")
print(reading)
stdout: rpm 8300
